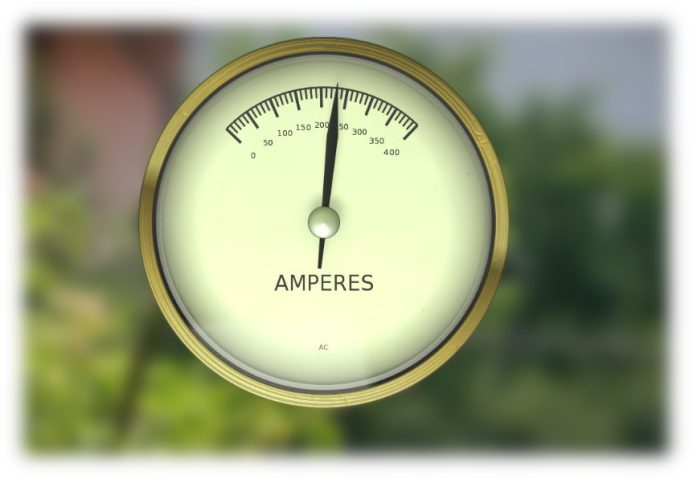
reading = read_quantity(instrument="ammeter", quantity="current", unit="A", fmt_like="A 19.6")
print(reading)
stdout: A 230
